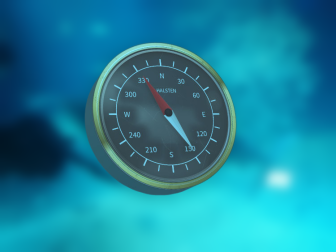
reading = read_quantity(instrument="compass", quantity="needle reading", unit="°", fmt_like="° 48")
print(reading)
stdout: ° 330
